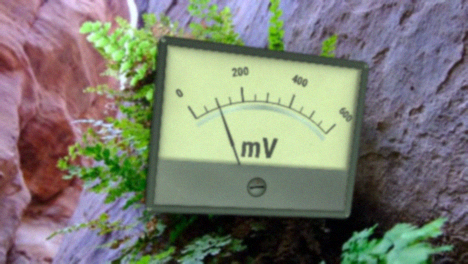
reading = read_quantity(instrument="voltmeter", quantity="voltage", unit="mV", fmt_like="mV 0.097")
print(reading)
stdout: mV 100
